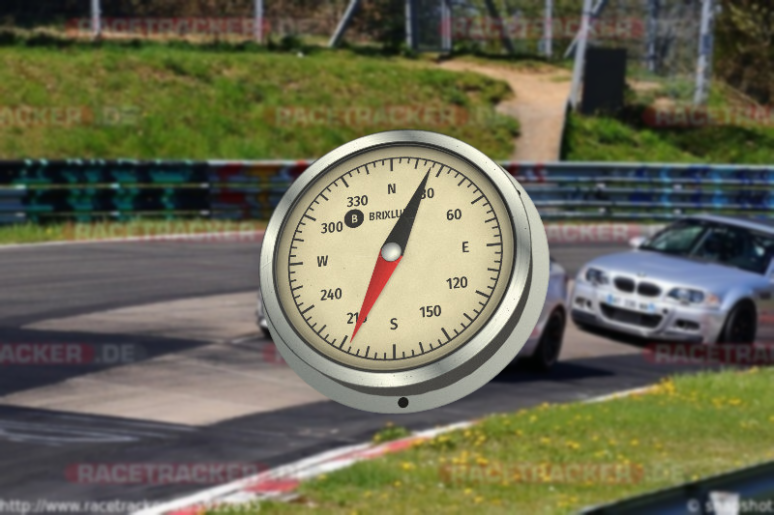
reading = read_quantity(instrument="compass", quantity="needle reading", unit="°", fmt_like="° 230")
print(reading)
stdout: ° 205
